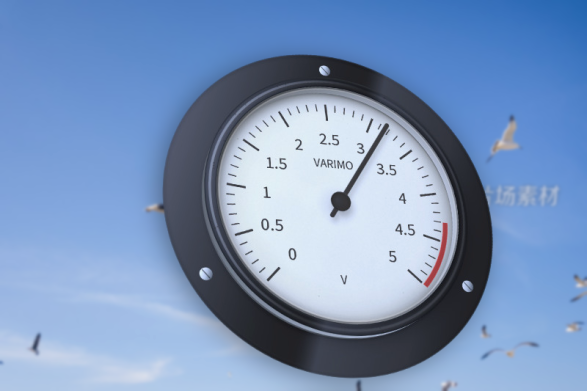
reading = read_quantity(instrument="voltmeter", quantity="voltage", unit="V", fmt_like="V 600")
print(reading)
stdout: V 3.15
